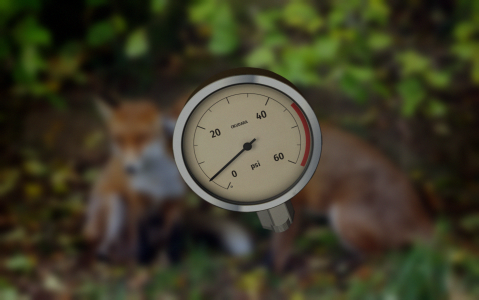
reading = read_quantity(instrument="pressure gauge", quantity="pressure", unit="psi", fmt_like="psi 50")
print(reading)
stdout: psi 5
